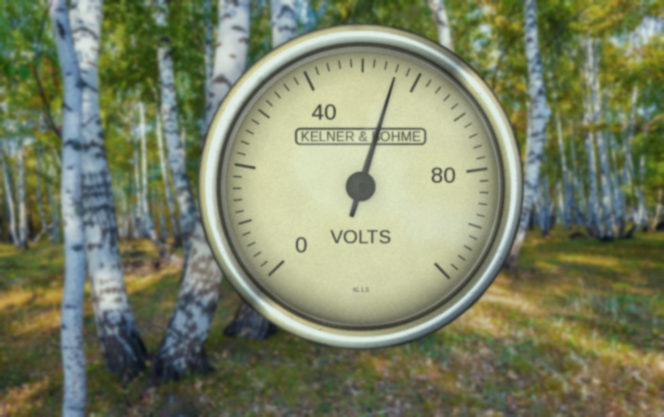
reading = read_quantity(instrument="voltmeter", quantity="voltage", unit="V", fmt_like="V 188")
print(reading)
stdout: V 56
